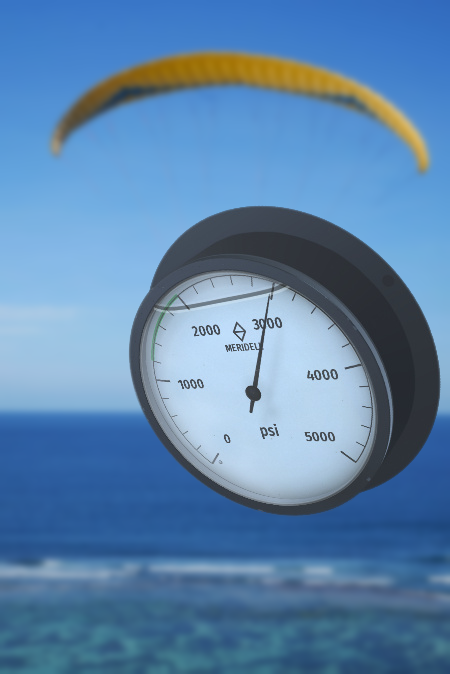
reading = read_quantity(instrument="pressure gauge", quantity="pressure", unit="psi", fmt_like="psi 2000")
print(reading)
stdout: psi 3000
